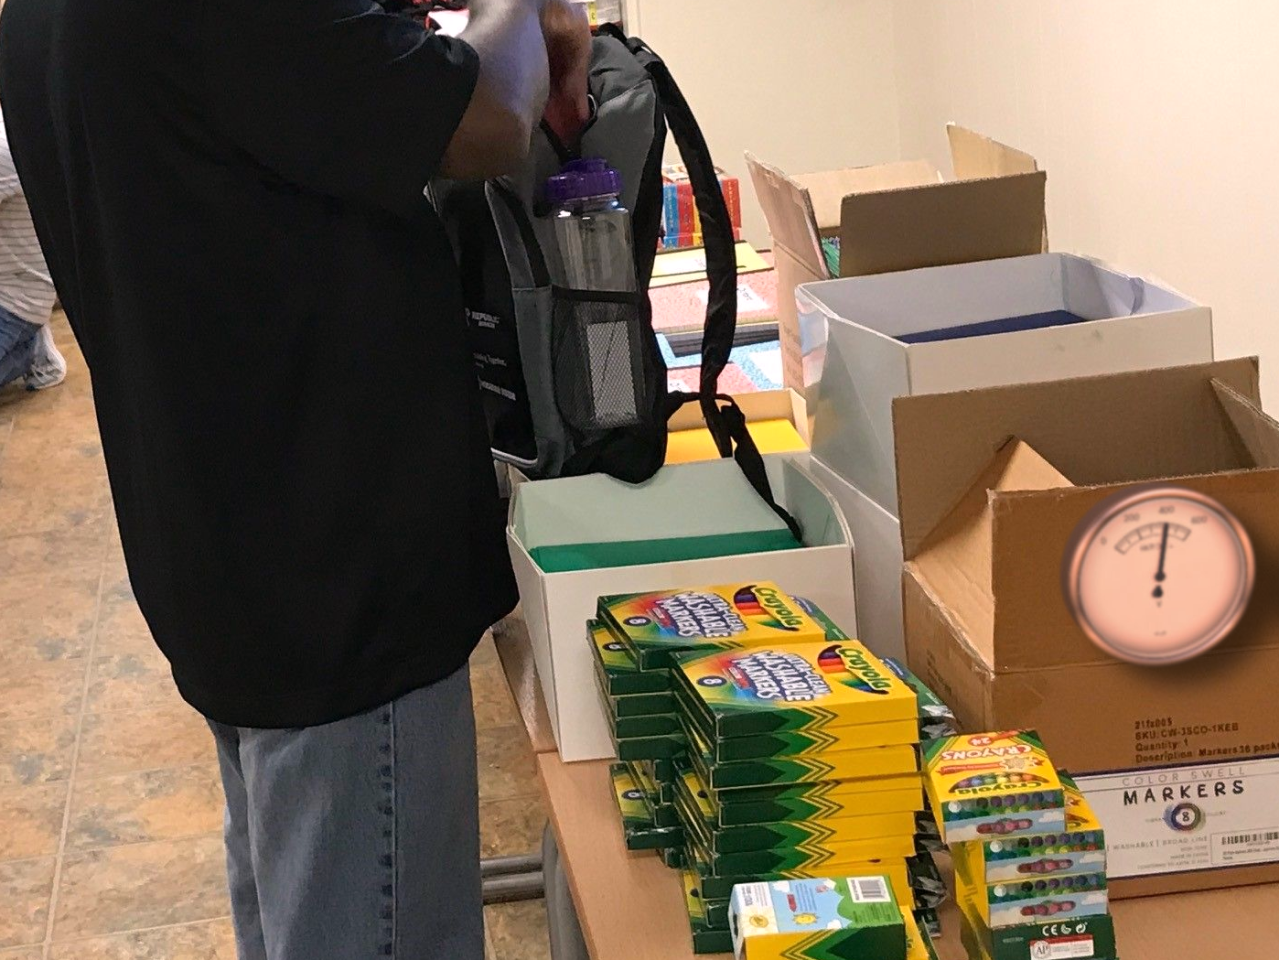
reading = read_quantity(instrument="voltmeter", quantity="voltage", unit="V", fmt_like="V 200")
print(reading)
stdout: V 400
